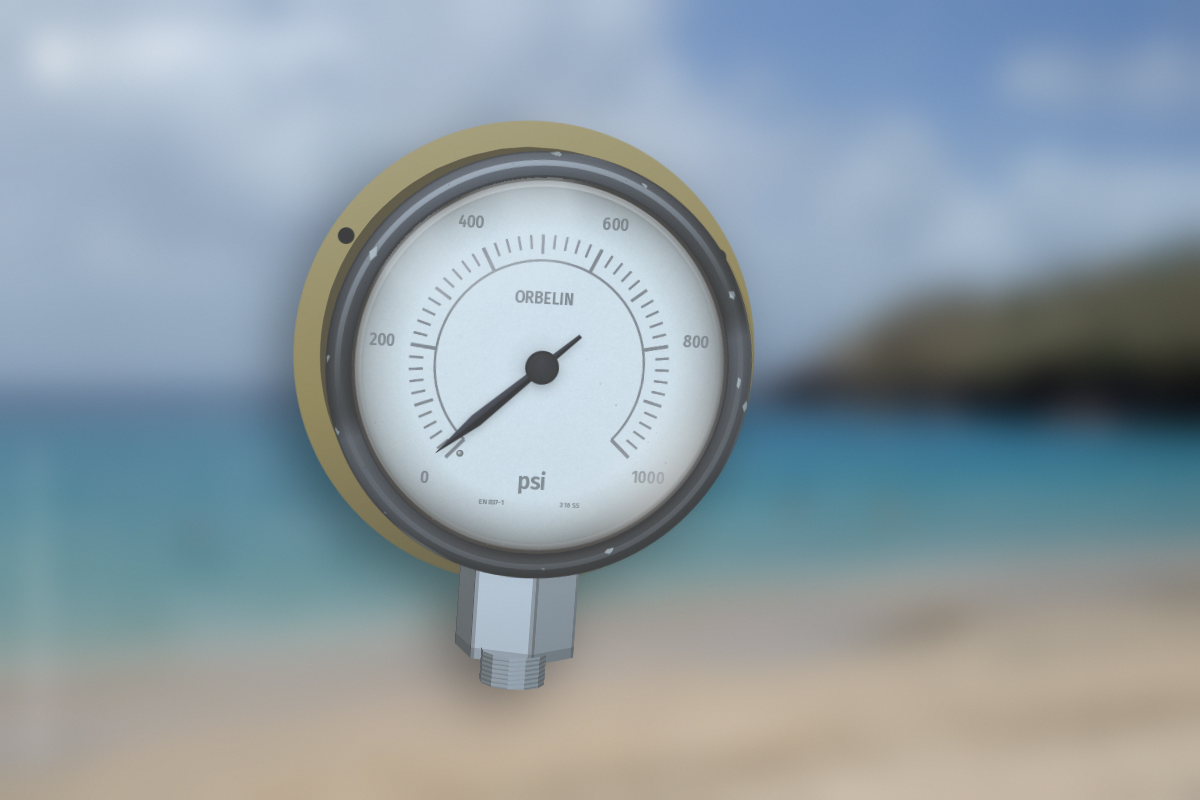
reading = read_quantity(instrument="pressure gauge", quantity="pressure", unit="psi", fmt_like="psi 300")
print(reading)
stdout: psi 20
